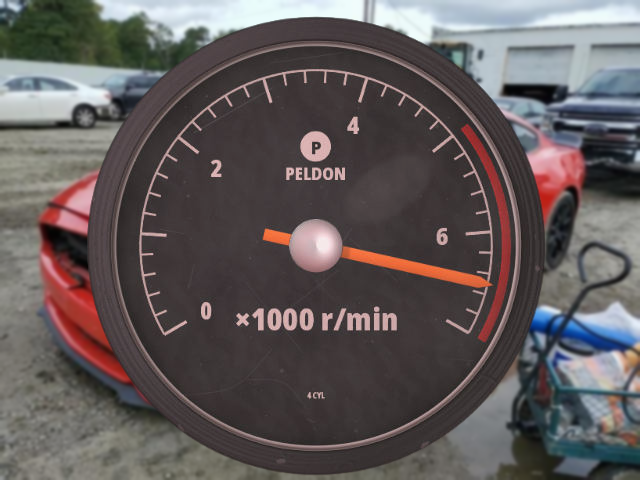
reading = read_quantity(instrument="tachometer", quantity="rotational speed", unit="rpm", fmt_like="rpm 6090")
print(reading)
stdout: rpm 6500
